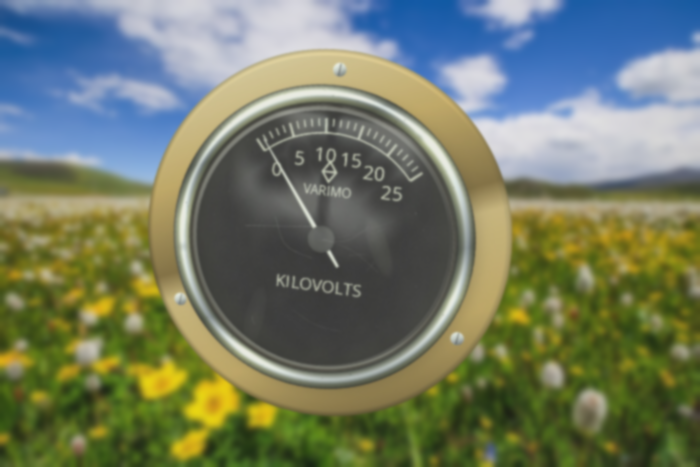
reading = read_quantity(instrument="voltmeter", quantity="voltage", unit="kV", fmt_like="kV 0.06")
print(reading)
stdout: kV 1
